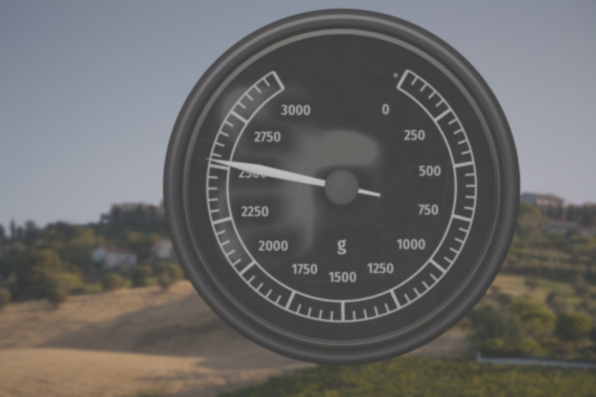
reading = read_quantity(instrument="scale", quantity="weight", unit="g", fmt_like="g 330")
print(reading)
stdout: g 2525
